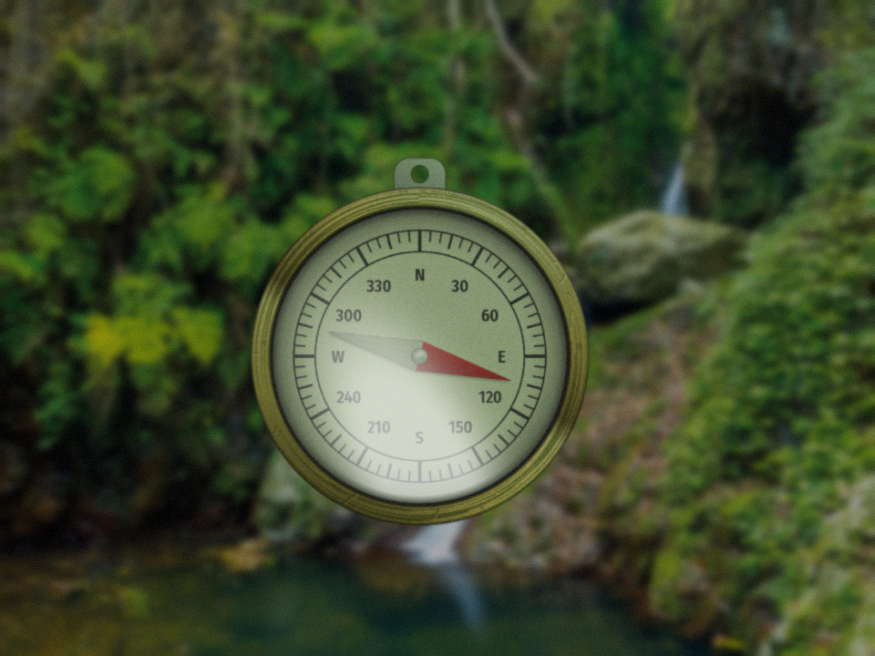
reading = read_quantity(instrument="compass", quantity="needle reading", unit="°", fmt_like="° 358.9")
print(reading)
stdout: ° 105
